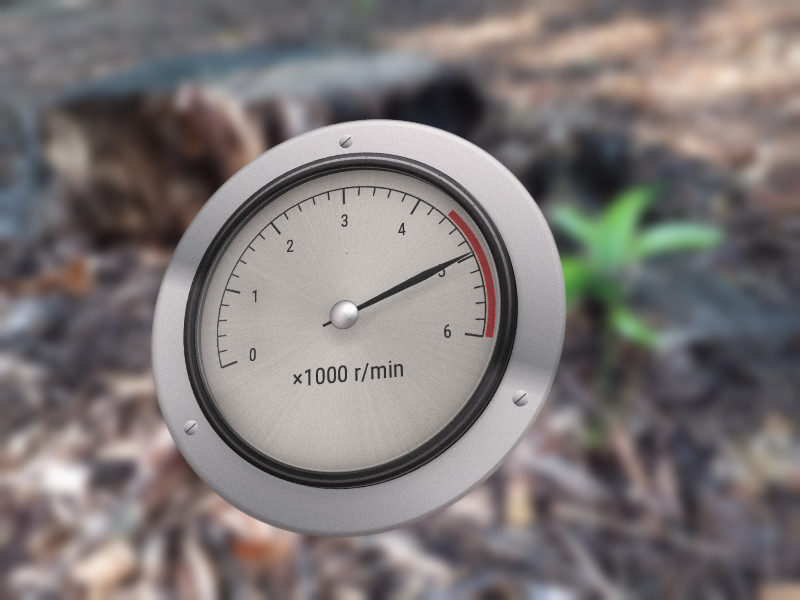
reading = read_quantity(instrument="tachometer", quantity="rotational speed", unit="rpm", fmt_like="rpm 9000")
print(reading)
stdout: rpm 5000
